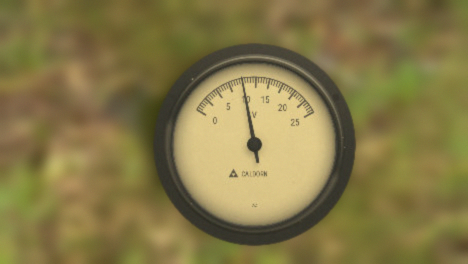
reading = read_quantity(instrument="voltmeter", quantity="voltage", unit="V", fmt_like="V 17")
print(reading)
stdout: V 10
